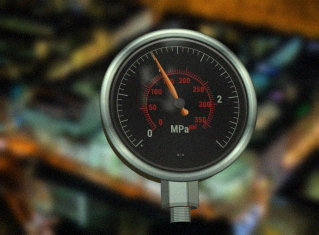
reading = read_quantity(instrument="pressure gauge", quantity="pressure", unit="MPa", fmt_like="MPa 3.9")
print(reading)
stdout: MPa 1
